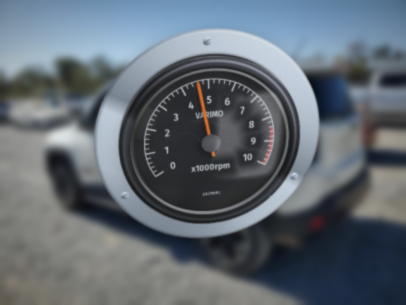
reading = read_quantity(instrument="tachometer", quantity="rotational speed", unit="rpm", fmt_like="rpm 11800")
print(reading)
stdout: rpm 4600
